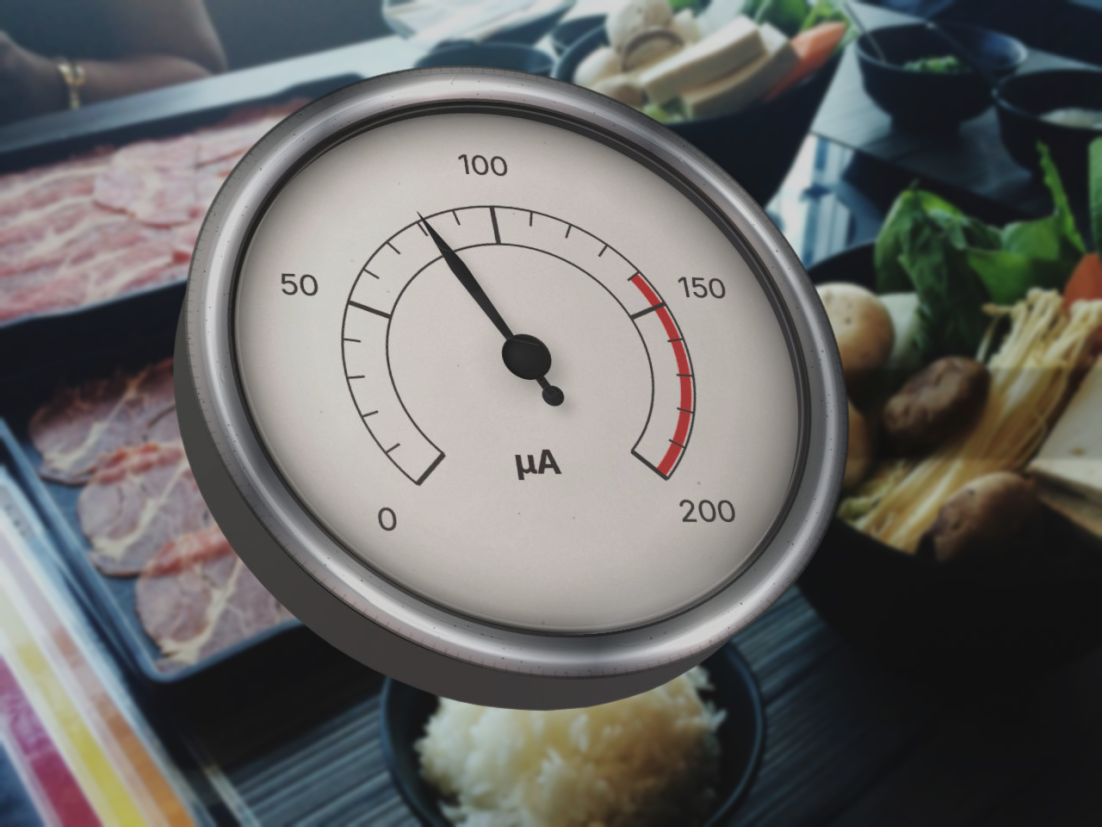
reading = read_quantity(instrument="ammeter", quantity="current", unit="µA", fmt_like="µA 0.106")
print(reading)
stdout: µA 80
